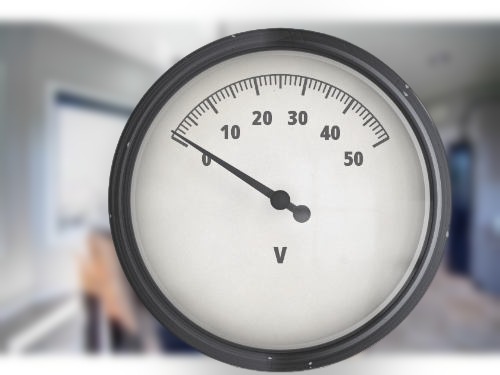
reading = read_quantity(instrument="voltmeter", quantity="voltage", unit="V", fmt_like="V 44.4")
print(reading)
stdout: V 1
